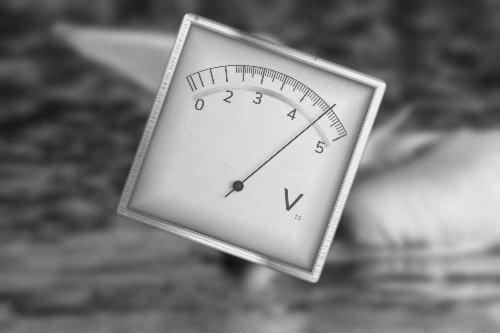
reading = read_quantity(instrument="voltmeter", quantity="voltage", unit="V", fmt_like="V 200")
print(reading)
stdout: V 4.5
